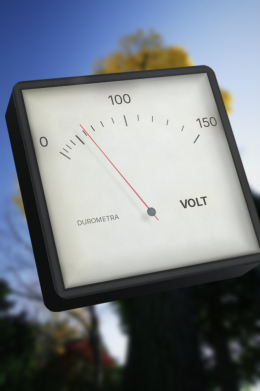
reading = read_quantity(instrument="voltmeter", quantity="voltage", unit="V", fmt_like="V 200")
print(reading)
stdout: V 60
